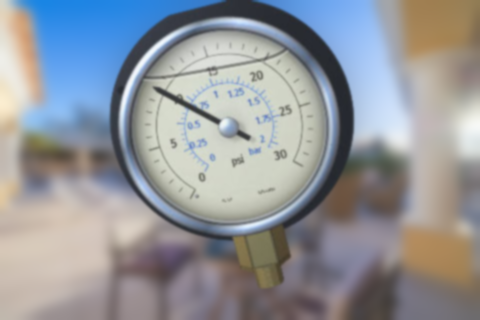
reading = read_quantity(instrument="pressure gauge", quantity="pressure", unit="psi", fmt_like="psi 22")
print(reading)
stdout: psi 10
